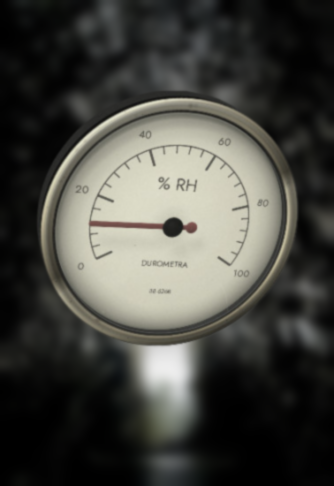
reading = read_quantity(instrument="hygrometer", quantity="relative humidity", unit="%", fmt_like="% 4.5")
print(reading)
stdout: % 12
